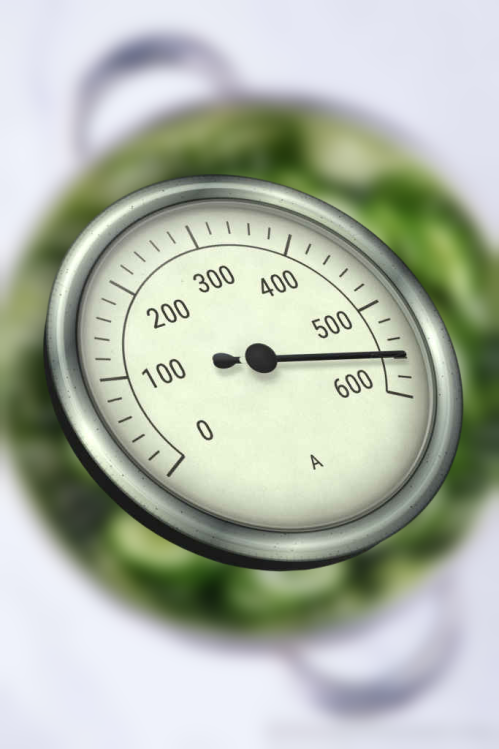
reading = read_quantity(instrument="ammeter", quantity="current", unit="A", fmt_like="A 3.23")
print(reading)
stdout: A 560
